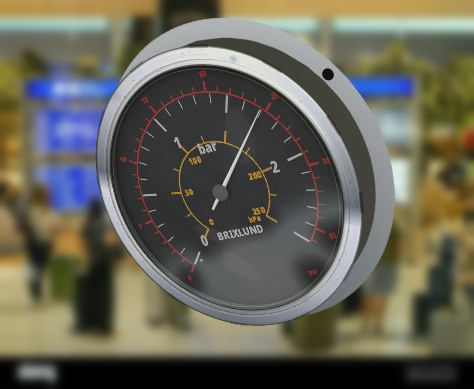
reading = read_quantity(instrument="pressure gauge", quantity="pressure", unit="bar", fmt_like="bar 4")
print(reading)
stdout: bar 1.7
